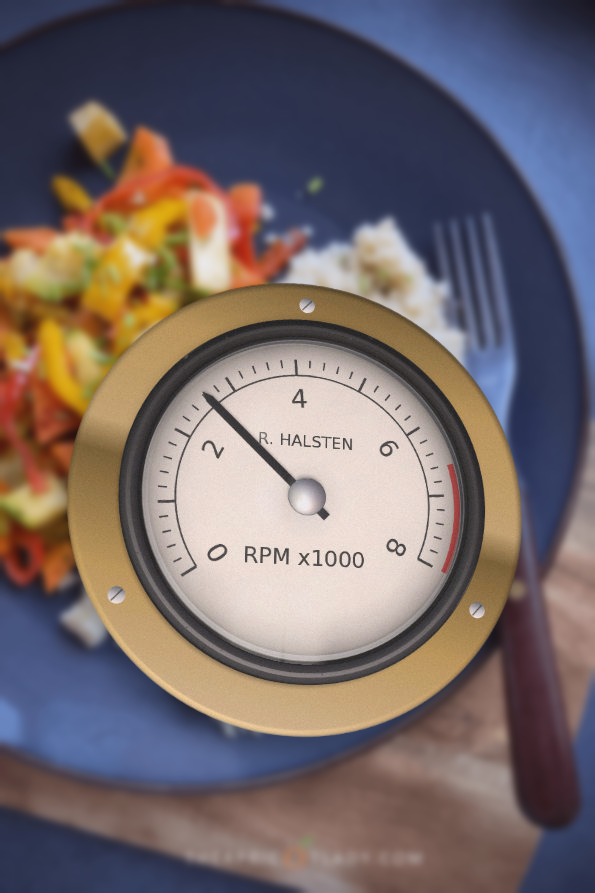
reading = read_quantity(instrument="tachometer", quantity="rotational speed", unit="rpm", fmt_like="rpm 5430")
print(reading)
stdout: rpm 2600
